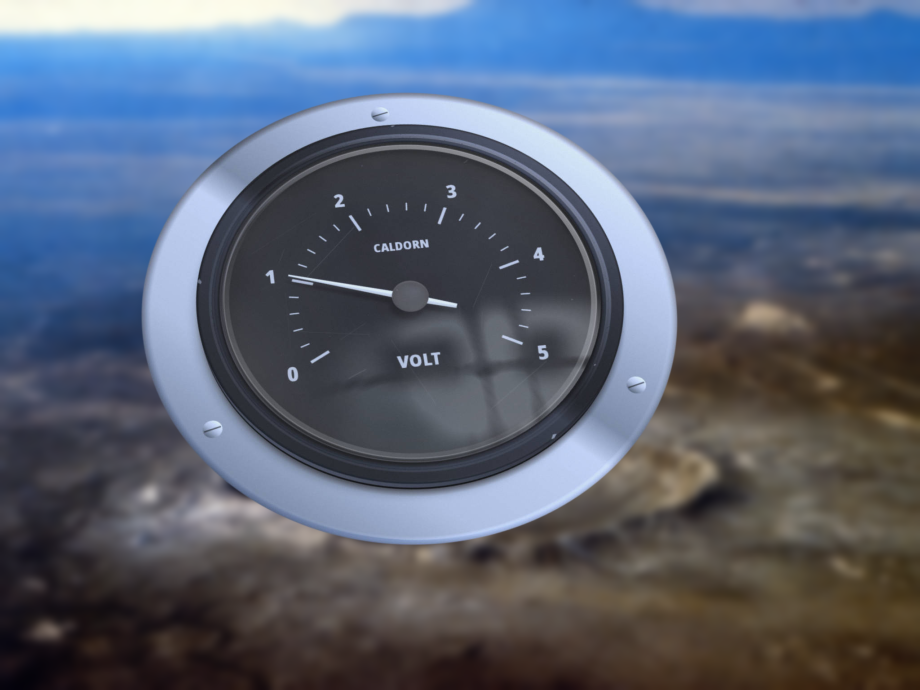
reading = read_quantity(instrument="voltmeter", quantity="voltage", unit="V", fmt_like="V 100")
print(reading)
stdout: V 1
